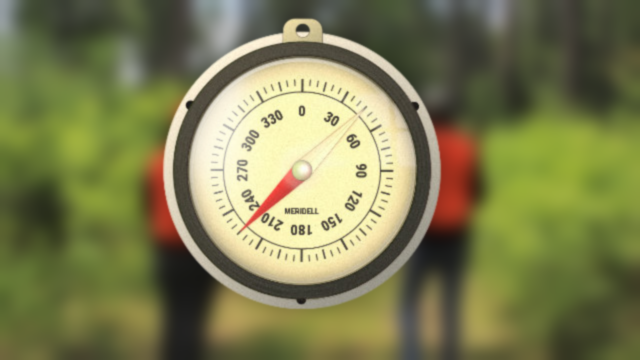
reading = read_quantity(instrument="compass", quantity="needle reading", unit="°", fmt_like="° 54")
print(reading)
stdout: ° 225
